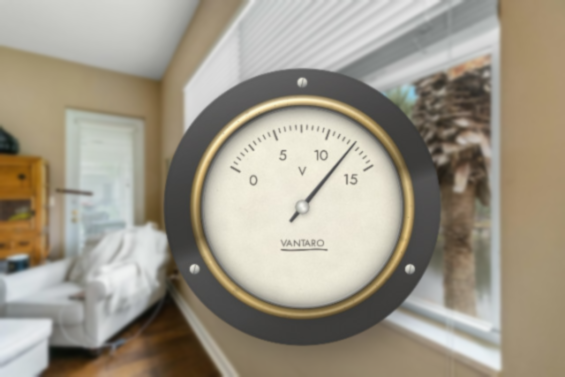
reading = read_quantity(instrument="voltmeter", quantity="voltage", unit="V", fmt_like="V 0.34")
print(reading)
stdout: V 12.5
